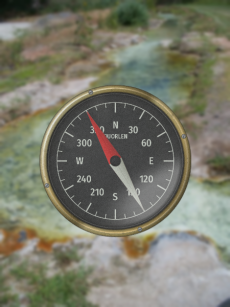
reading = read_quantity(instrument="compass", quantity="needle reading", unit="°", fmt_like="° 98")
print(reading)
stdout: ° 330
